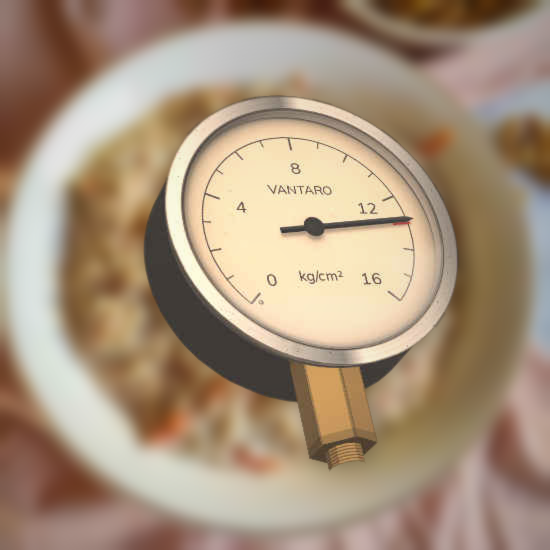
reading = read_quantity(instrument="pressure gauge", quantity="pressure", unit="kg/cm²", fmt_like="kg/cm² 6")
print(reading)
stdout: kg/cm² 13
